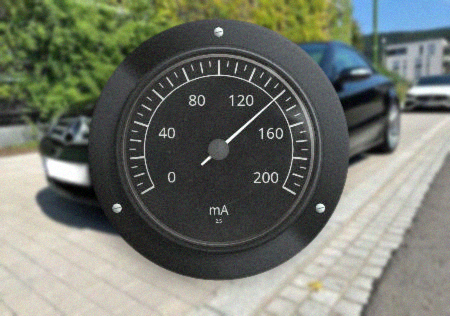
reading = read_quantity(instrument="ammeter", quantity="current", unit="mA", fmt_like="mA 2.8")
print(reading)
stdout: mA 140
